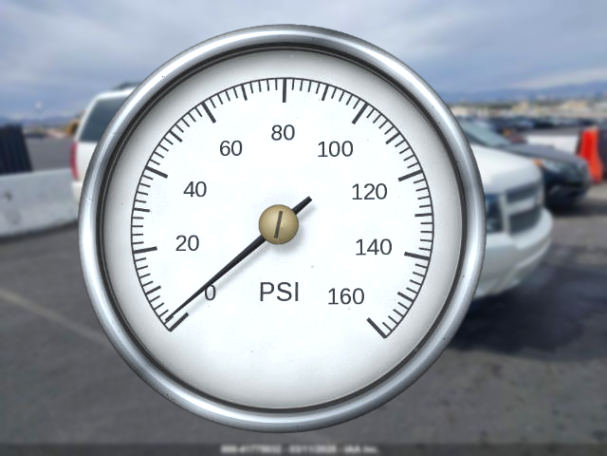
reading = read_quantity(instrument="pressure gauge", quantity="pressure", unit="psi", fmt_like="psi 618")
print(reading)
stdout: psi 2
